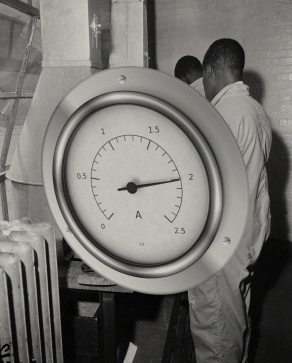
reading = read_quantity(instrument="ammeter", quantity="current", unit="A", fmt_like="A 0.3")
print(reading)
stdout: A 2
